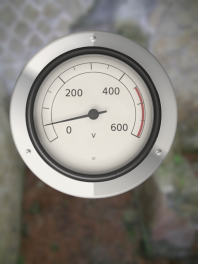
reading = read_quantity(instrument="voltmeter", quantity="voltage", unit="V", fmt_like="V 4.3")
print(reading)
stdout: V 50
